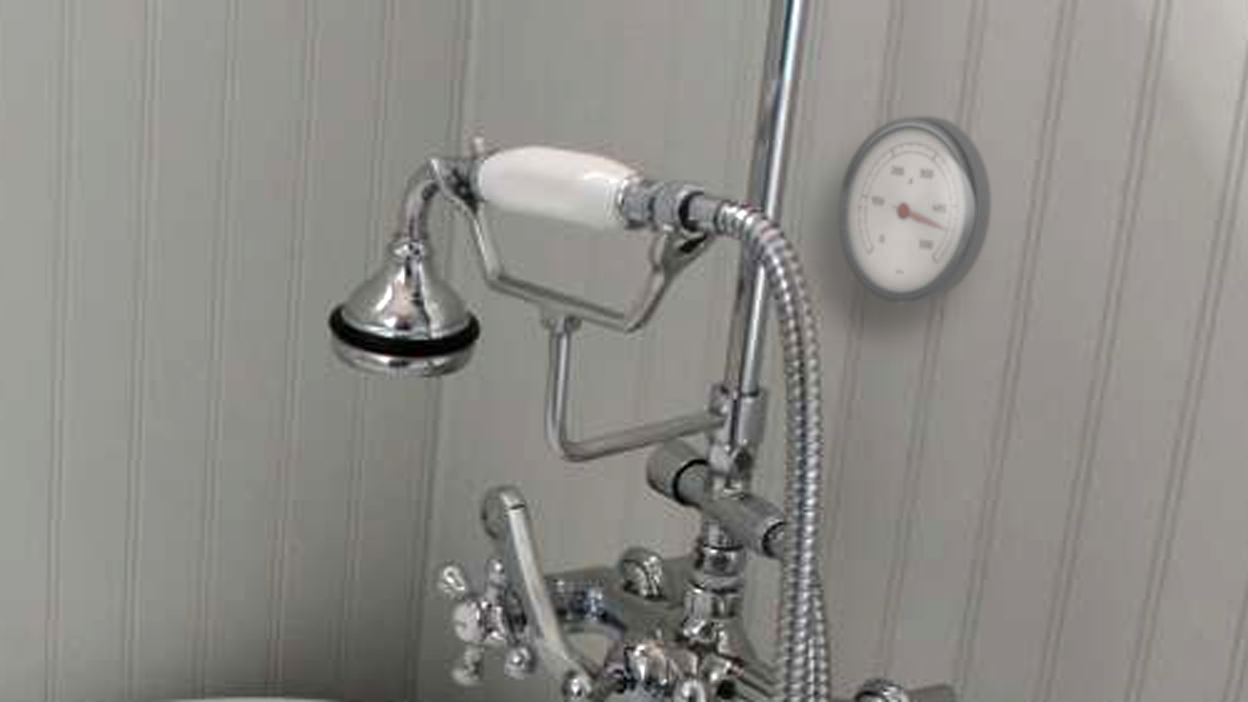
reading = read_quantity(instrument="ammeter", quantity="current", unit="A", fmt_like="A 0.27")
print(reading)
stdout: A 440
